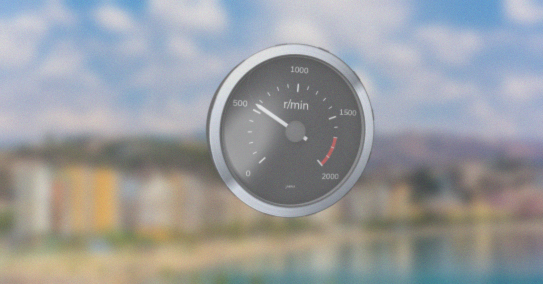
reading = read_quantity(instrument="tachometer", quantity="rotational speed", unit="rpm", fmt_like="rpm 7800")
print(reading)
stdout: rpm 550
